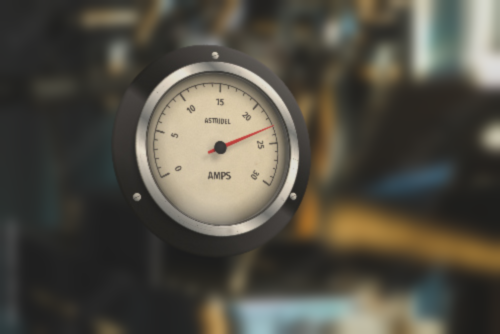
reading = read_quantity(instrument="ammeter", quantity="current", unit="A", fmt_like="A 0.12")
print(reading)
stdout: A 23
